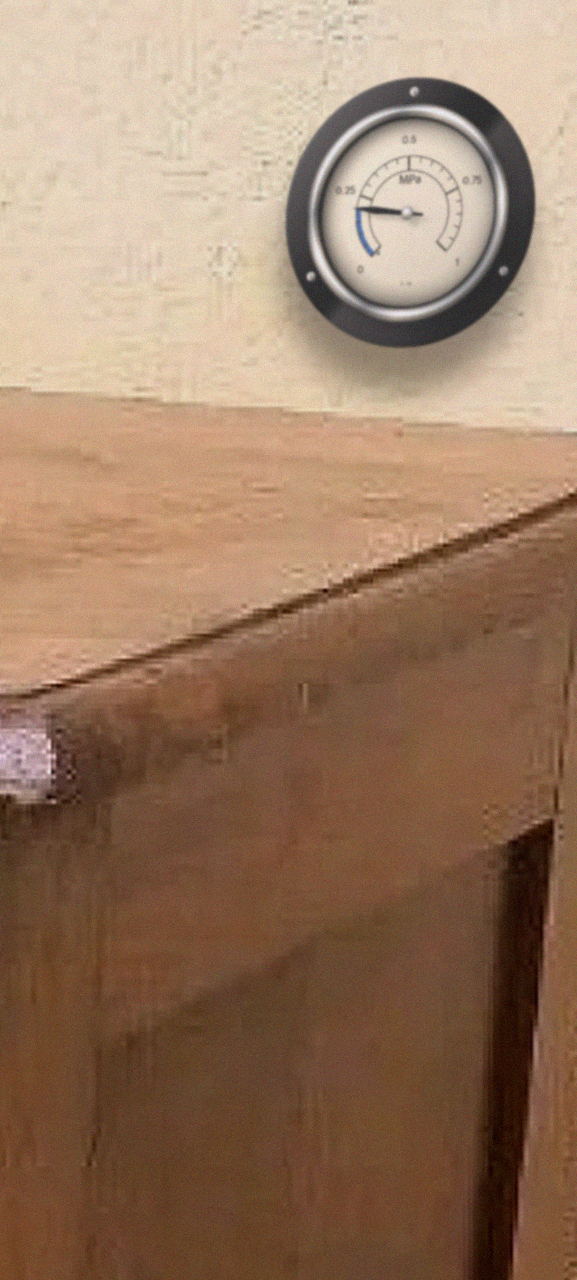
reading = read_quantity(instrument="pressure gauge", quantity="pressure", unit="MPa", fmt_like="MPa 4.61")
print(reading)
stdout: MPa 0.2
